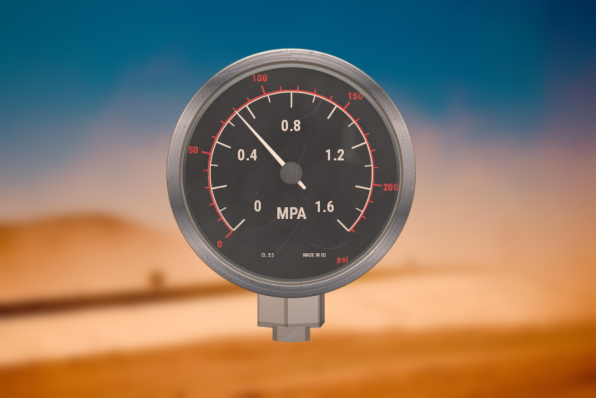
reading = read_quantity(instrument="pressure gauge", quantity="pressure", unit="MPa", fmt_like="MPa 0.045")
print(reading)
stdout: MPa 0.55
